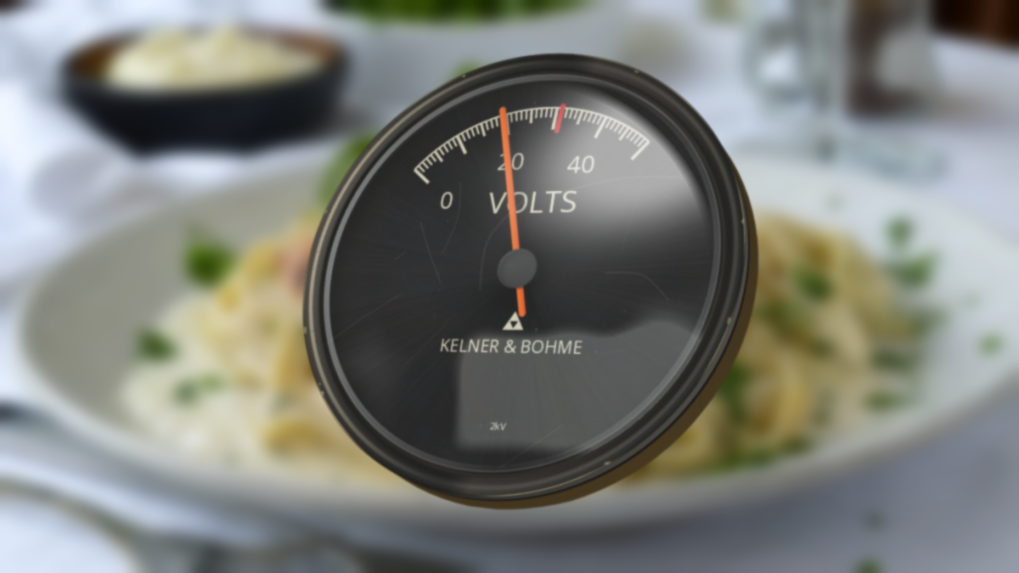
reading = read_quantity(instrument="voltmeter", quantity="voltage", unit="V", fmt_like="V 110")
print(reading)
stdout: V 20
